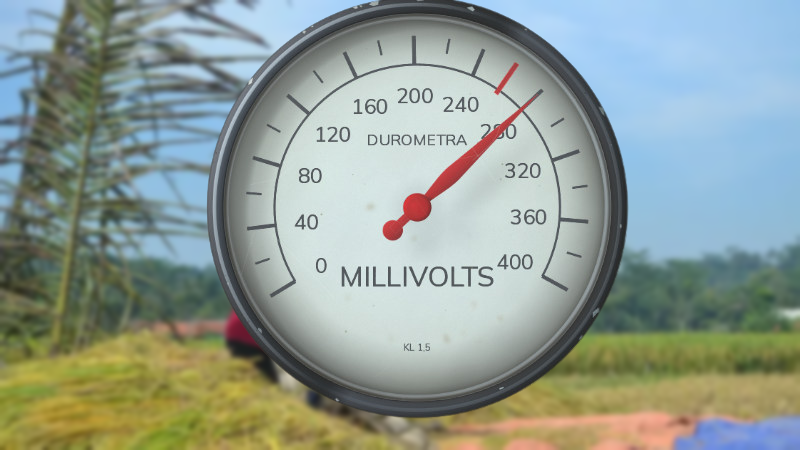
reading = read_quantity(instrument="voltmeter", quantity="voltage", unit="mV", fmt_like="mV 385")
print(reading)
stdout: mV 280
